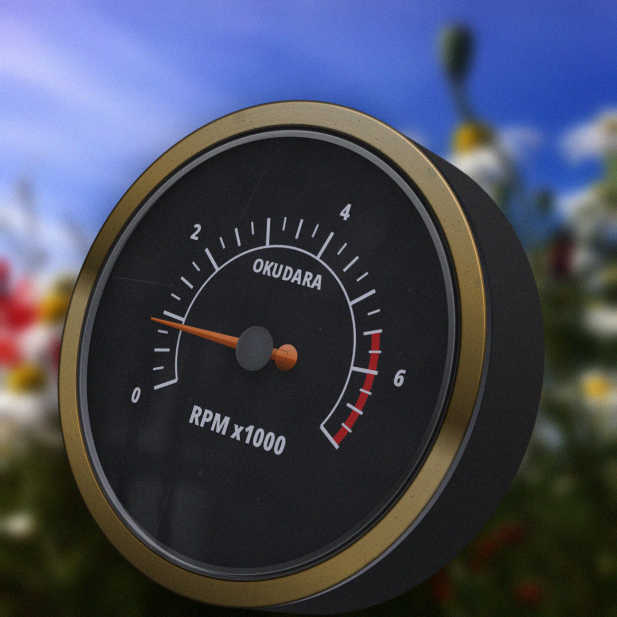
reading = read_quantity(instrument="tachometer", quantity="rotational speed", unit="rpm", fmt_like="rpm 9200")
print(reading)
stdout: rpm 875
